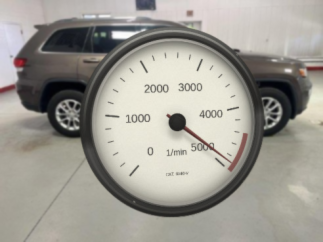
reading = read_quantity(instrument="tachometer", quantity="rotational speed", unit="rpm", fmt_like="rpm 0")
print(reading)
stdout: rpm 4900
